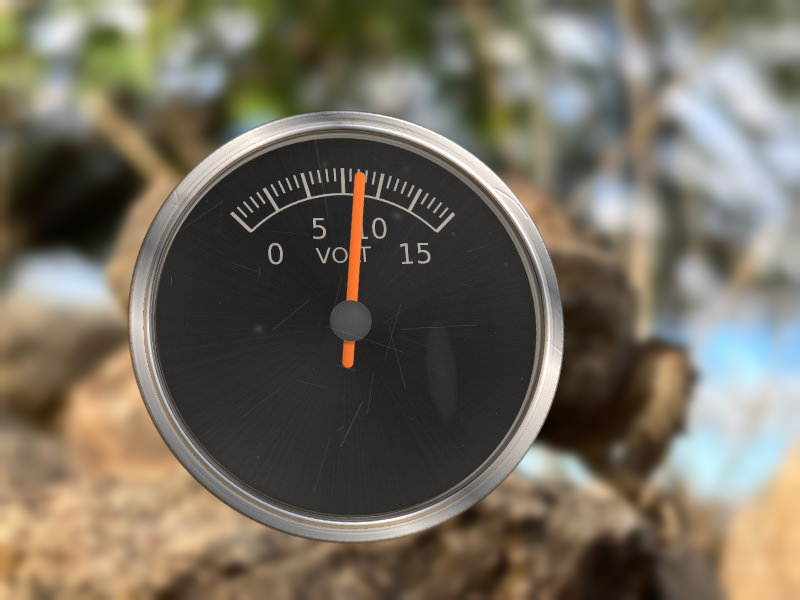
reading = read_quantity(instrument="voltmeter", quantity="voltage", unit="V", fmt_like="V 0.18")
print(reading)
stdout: V 8.5
